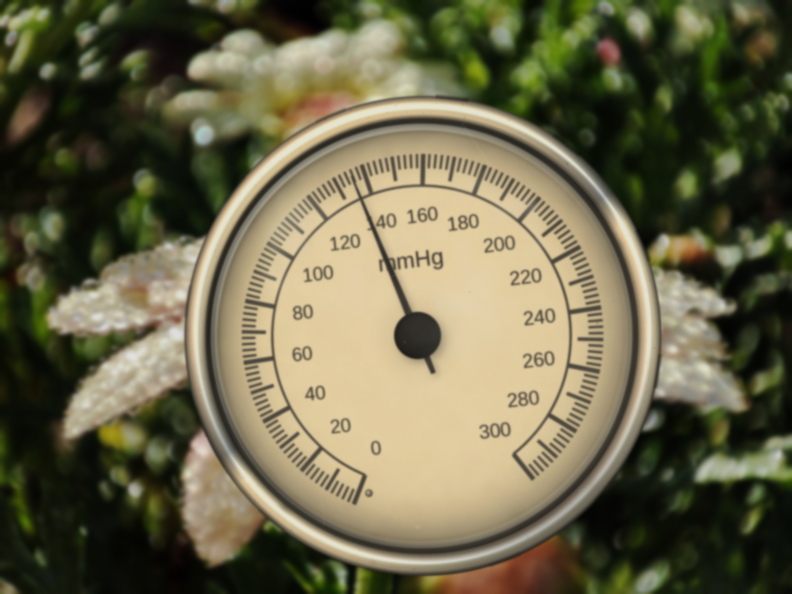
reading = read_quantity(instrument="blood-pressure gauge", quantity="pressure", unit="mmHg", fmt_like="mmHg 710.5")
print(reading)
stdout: mmHg 136
